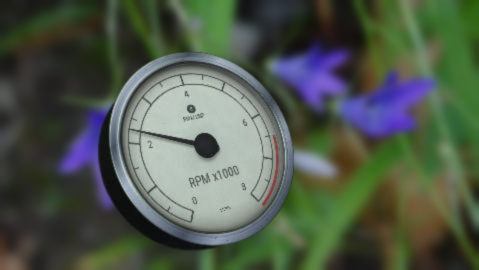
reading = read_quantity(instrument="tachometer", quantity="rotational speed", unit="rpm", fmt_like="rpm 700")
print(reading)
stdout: rpm 2250
